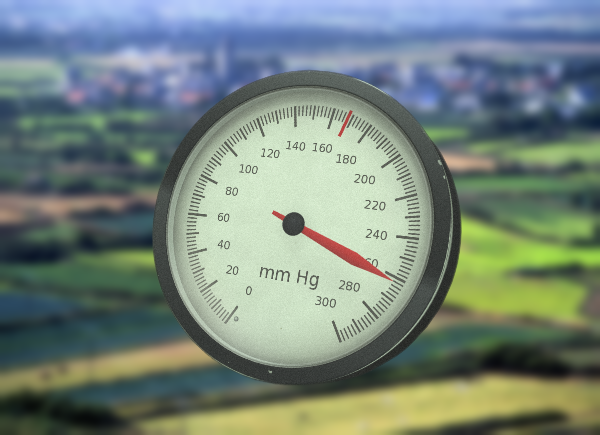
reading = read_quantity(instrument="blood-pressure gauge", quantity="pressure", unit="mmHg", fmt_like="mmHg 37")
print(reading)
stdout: mmHg 262
